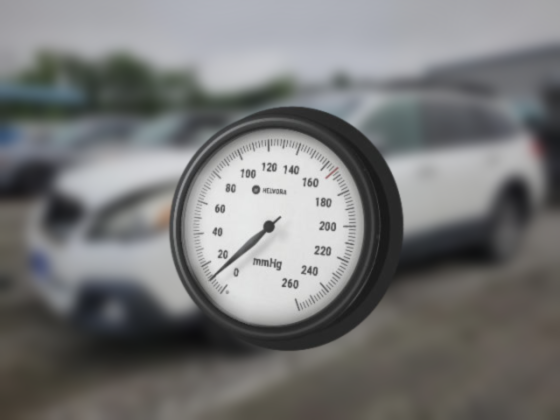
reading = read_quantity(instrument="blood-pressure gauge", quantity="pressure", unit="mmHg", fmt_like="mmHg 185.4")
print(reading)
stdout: mmHg 10
